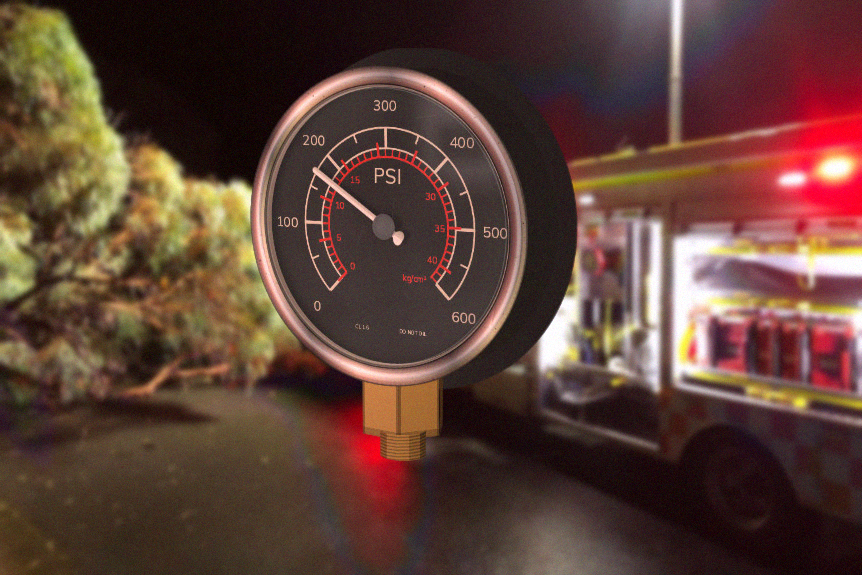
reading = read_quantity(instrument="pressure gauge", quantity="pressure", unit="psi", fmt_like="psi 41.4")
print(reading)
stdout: psi 175
